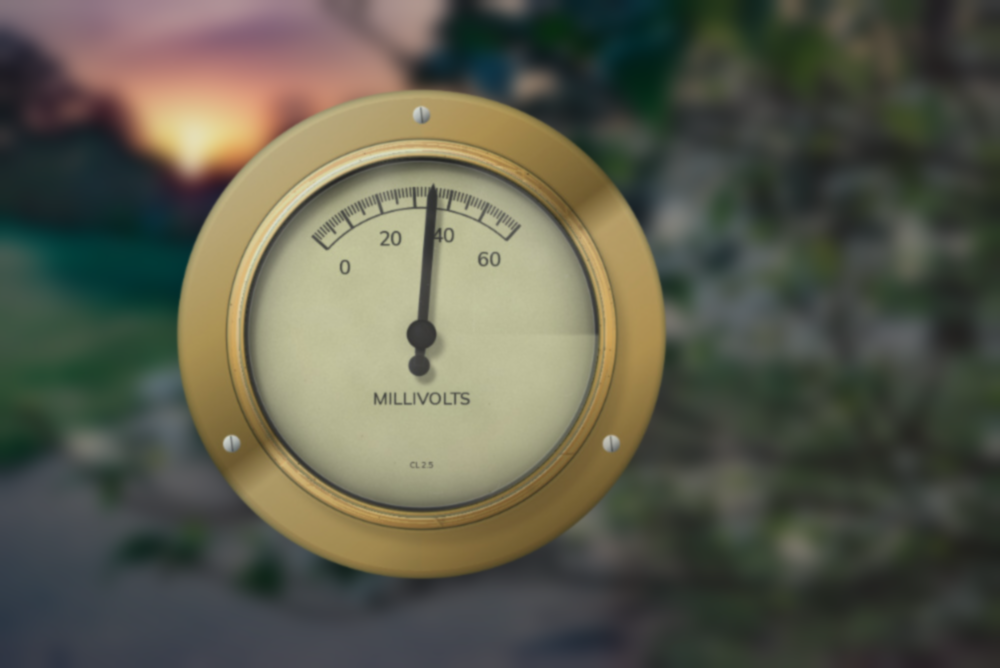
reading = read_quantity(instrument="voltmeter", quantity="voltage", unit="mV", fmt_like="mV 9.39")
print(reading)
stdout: mV 35
